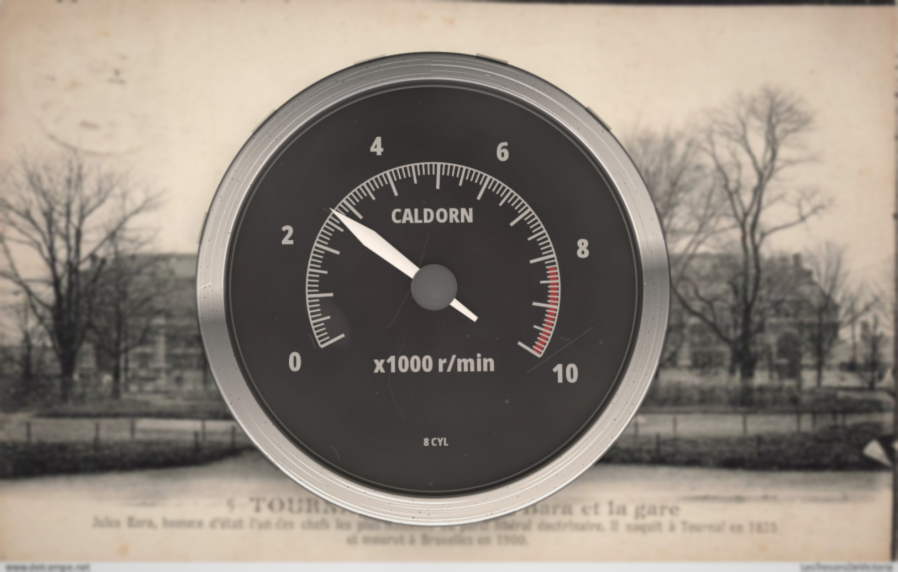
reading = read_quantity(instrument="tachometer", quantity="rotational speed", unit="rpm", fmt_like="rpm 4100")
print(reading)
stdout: rpm 2700
